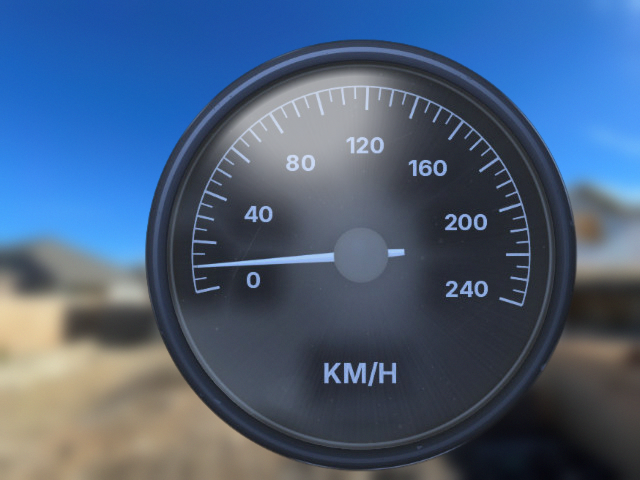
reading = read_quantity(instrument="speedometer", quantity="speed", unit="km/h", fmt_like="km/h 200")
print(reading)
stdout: km/h 10
